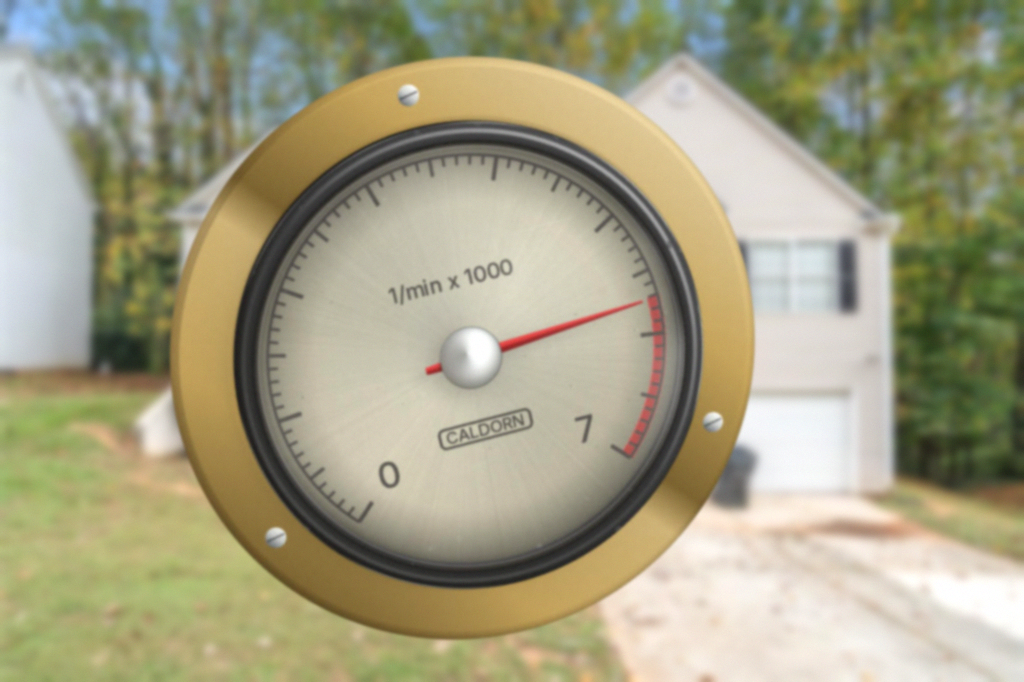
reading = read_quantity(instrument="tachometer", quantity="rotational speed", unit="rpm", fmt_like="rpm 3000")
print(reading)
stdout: rpm 5700
